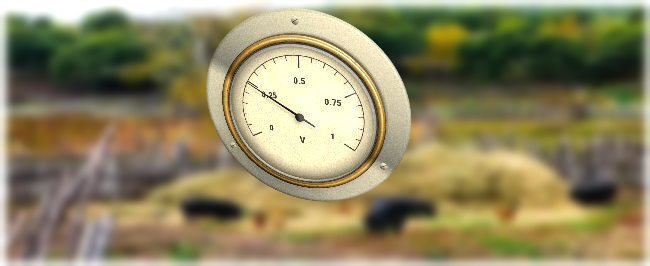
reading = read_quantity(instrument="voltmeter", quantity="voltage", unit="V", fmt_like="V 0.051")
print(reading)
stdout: V 0.25
